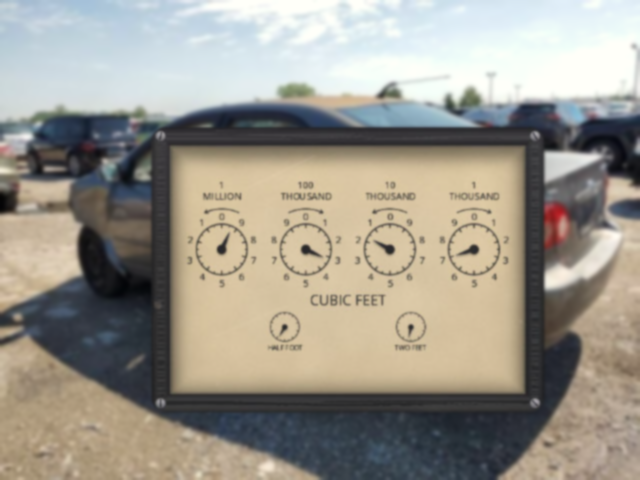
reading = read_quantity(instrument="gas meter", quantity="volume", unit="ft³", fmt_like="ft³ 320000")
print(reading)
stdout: ft³ 931700
